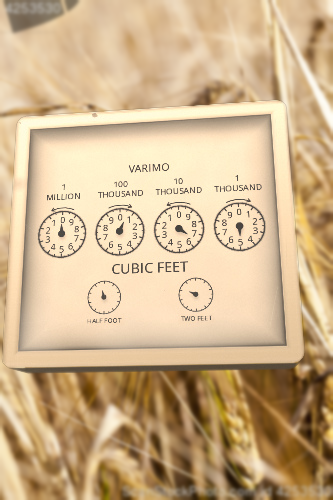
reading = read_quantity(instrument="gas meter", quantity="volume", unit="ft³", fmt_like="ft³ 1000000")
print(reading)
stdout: ft³ 6500
